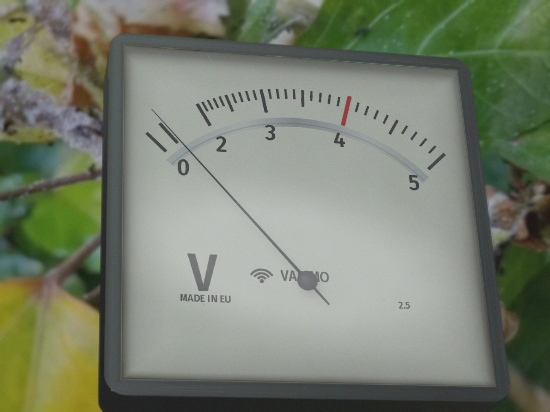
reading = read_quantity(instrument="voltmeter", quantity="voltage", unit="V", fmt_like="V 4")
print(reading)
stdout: V 1
